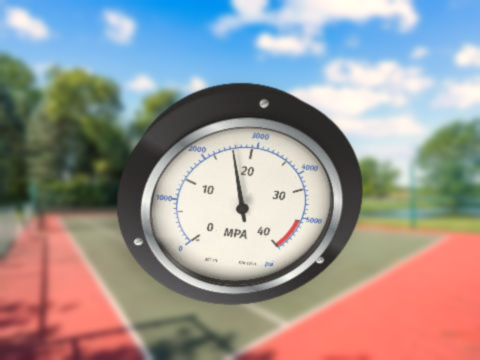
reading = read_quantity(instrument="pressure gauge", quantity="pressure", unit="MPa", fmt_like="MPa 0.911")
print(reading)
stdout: MPa 17.5
